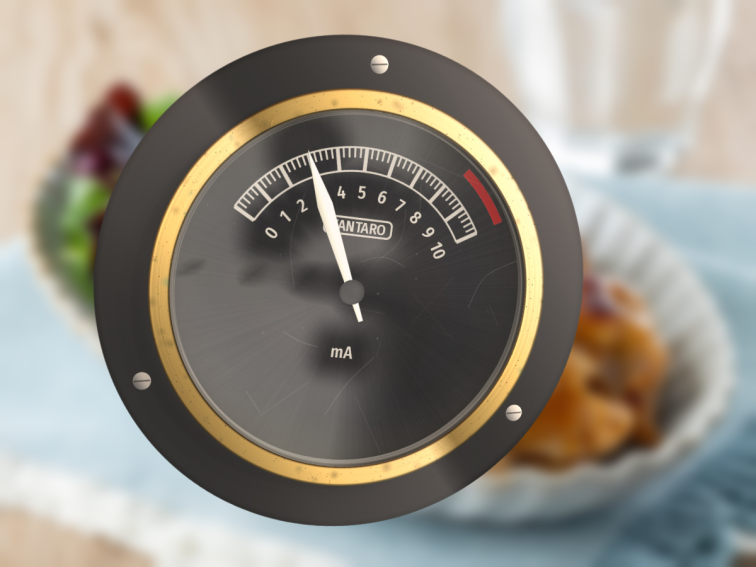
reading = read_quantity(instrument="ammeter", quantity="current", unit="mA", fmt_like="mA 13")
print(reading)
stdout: mA 3
